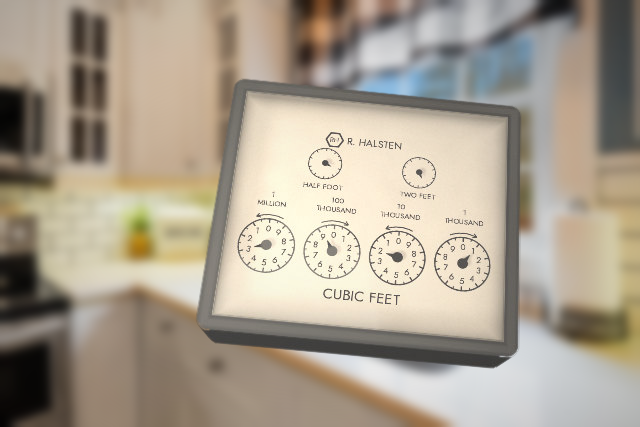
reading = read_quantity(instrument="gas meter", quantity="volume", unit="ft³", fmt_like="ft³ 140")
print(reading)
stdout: ft³ 292100
